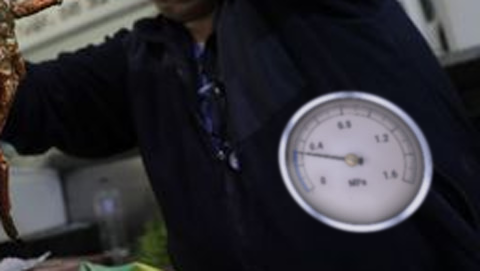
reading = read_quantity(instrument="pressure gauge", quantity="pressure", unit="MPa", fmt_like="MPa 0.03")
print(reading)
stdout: MPa 0.3
